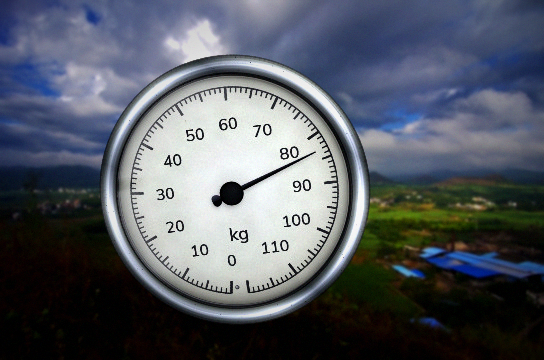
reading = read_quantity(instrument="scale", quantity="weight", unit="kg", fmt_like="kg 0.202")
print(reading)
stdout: kg 83
